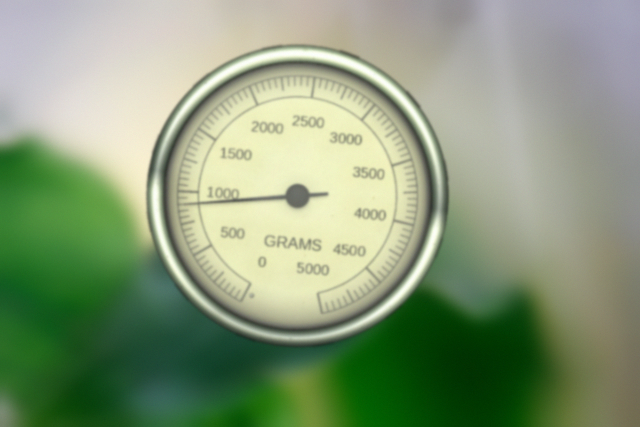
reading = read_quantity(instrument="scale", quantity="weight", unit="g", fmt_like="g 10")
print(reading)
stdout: g 900
